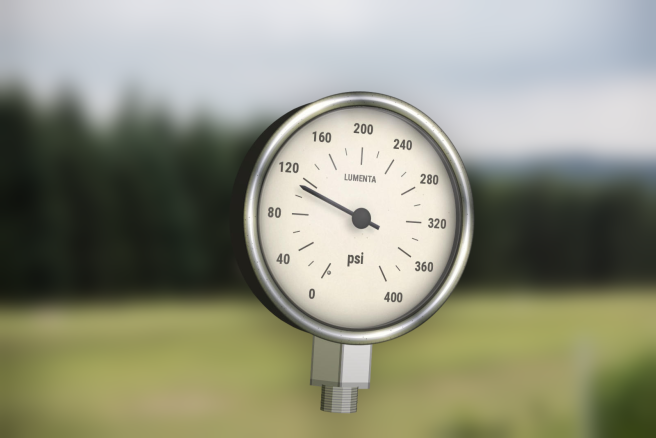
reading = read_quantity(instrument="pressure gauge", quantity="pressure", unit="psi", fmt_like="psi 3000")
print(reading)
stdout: psi 110
